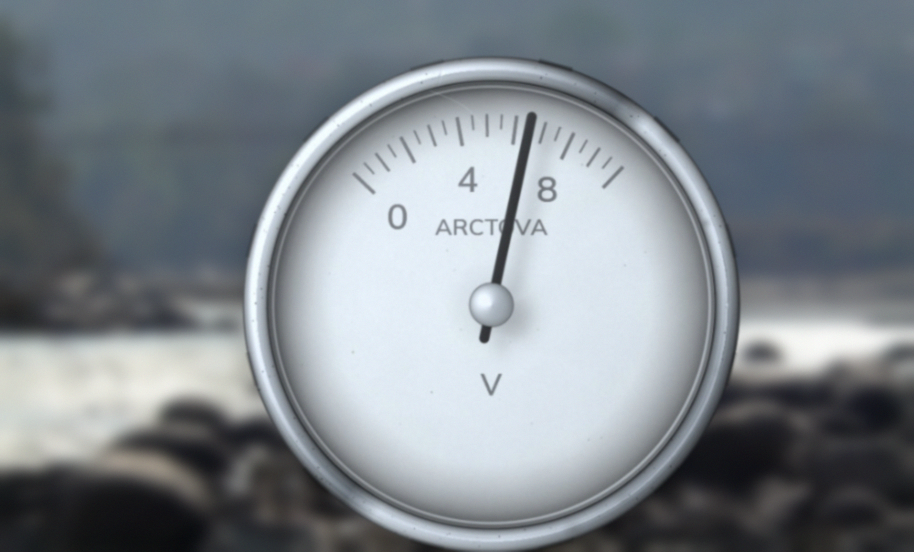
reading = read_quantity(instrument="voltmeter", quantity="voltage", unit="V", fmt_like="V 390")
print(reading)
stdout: V 6.5
